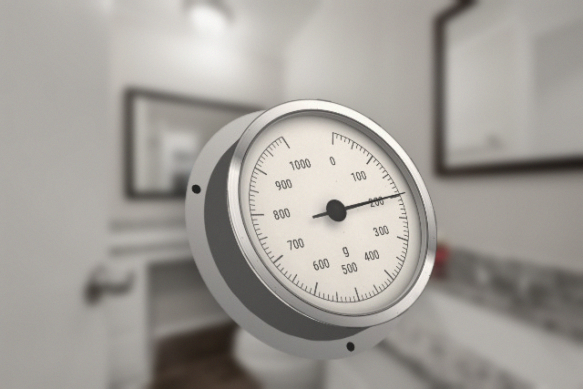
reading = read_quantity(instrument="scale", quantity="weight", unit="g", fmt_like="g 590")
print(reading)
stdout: g 200
